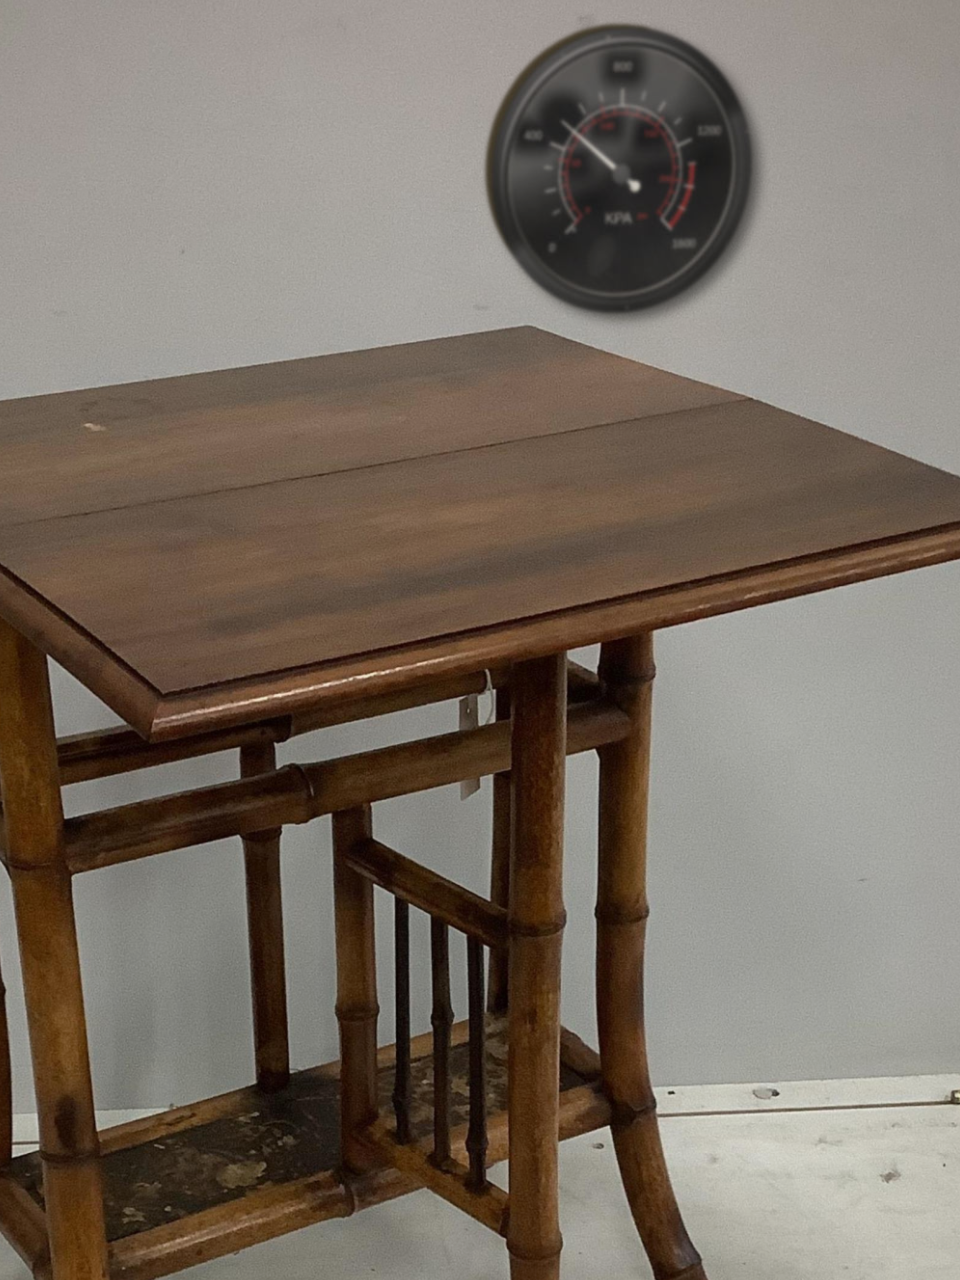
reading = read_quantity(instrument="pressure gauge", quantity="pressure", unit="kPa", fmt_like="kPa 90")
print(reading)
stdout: kPa 500
